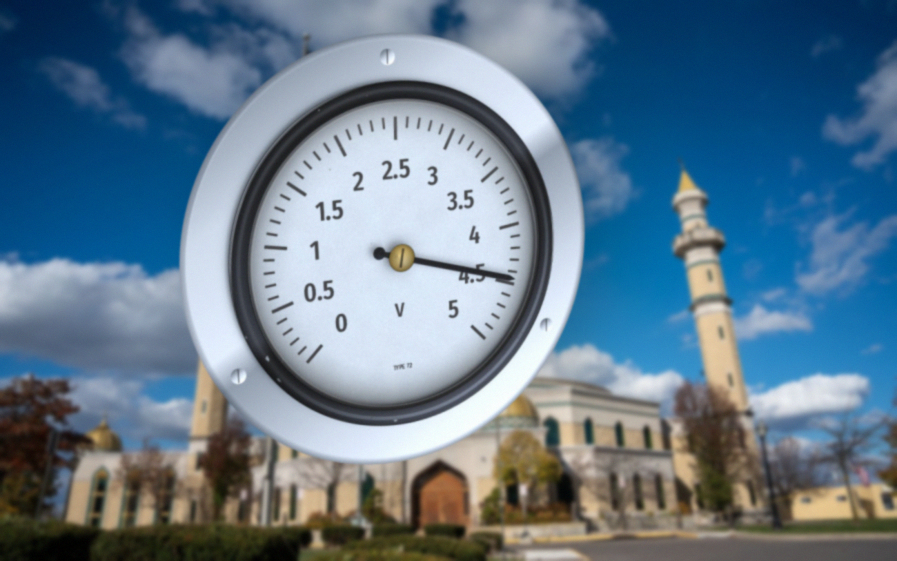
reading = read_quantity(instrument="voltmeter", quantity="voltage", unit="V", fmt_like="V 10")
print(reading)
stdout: V 4.45
